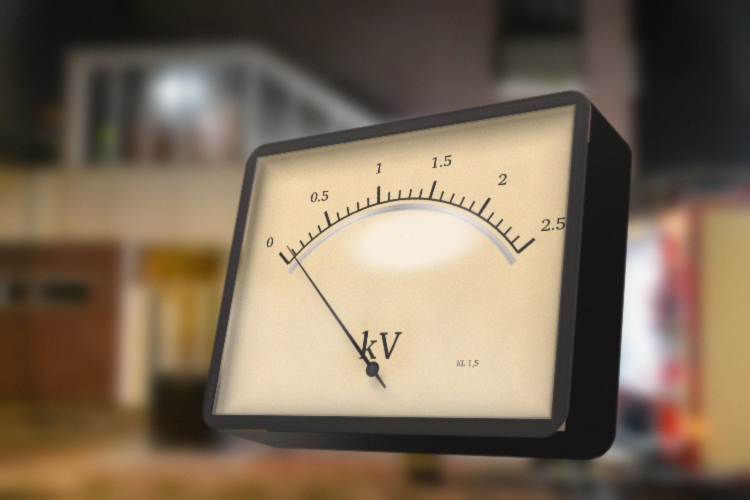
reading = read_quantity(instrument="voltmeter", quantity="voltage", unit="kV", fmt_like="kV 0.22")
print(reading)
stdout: kV 0.1
